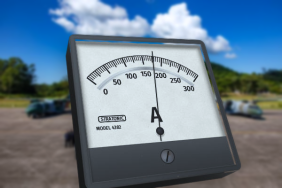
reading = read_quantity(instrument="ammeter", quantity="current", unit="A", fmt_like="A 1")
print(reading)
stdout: A 175
